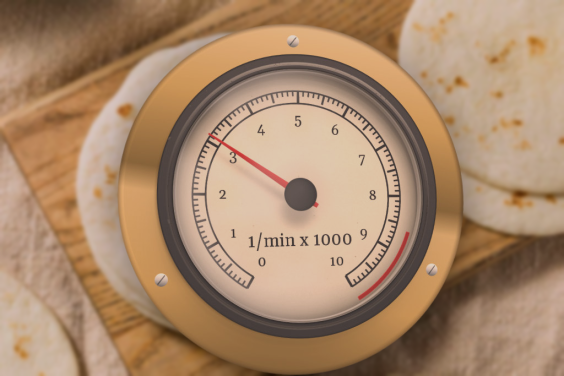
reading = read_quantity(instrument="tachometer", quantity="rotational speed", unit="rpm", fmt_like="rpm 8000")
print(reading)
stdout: rpm 3100
